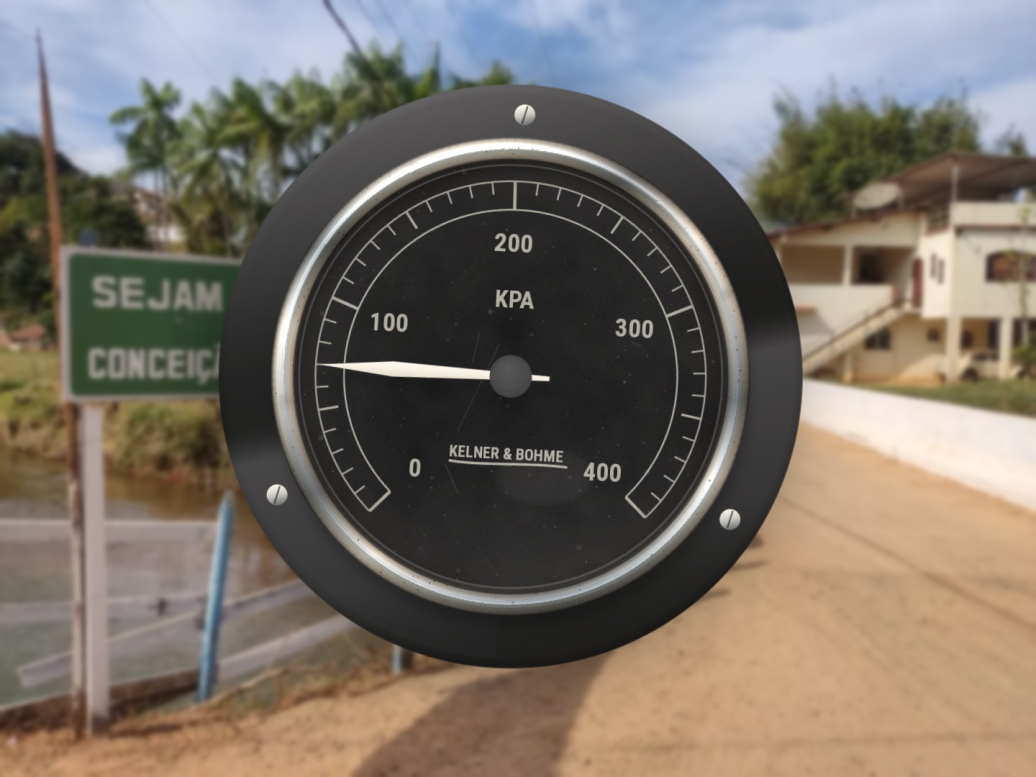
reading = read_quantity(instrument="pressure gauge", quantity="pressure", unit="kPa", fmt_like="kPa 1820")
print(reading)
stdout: kPa 70
